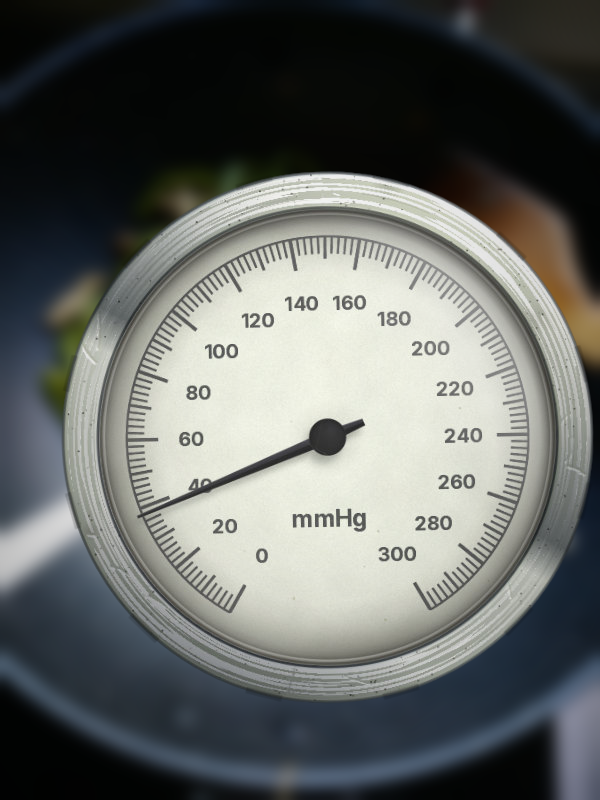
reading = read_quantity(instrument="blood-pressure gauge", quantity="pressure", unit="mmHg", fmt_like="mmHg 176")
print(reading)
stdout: mmHg 38
